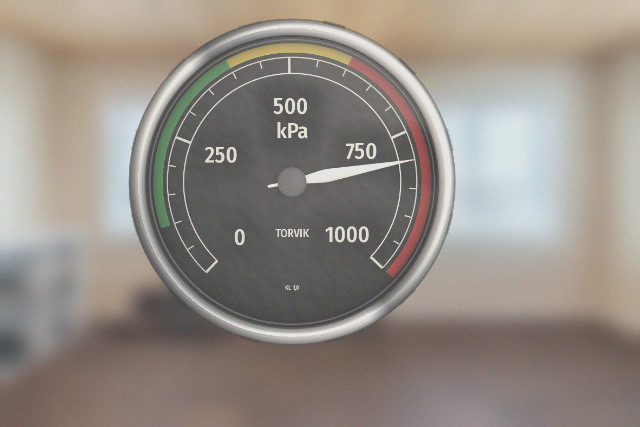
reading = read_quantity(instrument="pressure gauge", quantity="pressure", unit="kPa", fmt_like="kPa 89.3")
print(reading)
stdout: kPa 800
